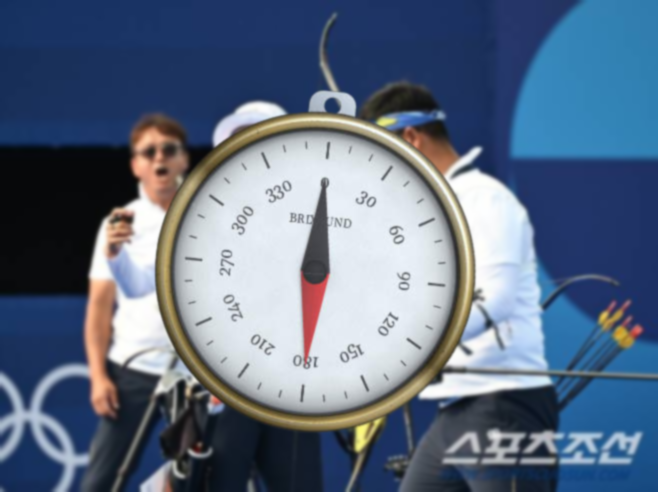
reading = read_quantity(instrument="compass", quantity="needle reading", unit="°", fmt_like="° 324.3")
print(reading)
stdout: ° 180
